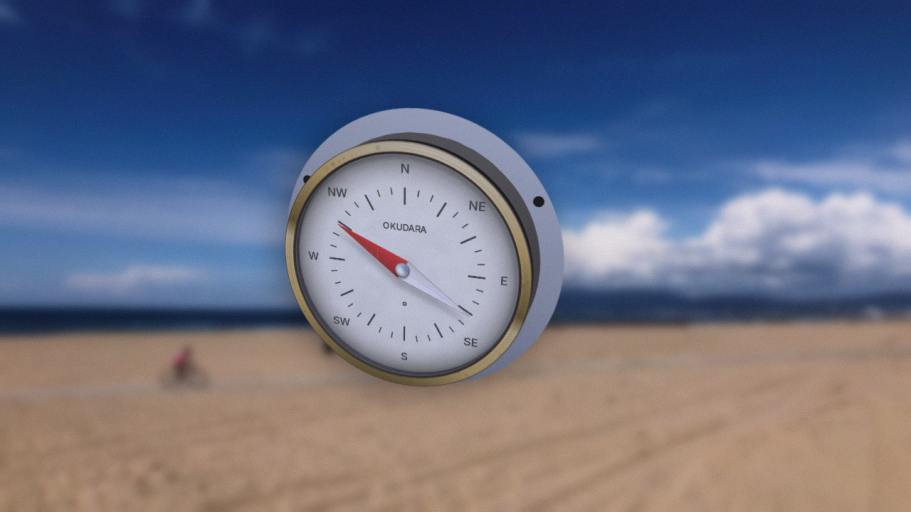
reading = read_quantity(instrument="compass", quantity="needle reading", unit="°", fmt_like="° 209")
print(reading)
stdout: ° 300
